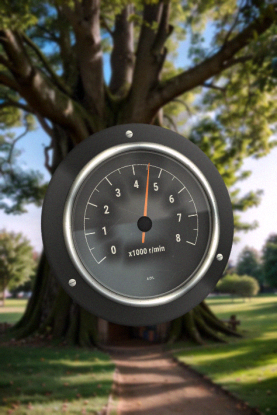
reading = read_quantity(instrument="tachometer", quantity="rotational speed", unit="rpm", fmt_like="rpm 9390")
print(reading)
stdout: rpm 4500
